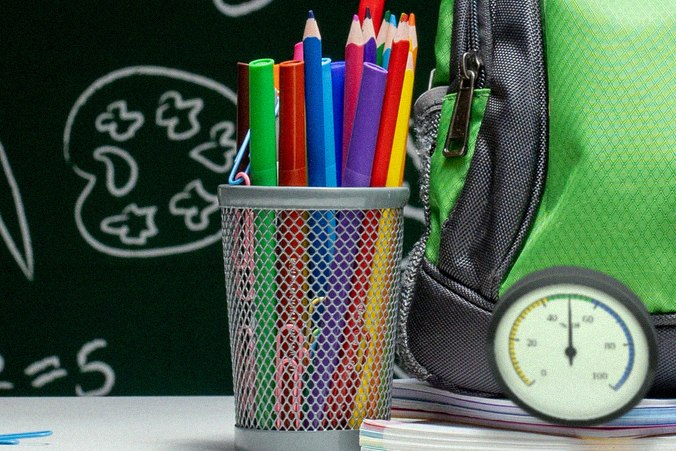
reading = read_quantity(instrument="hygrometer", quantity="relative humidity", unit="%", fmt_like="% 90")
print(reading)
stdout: % 50
